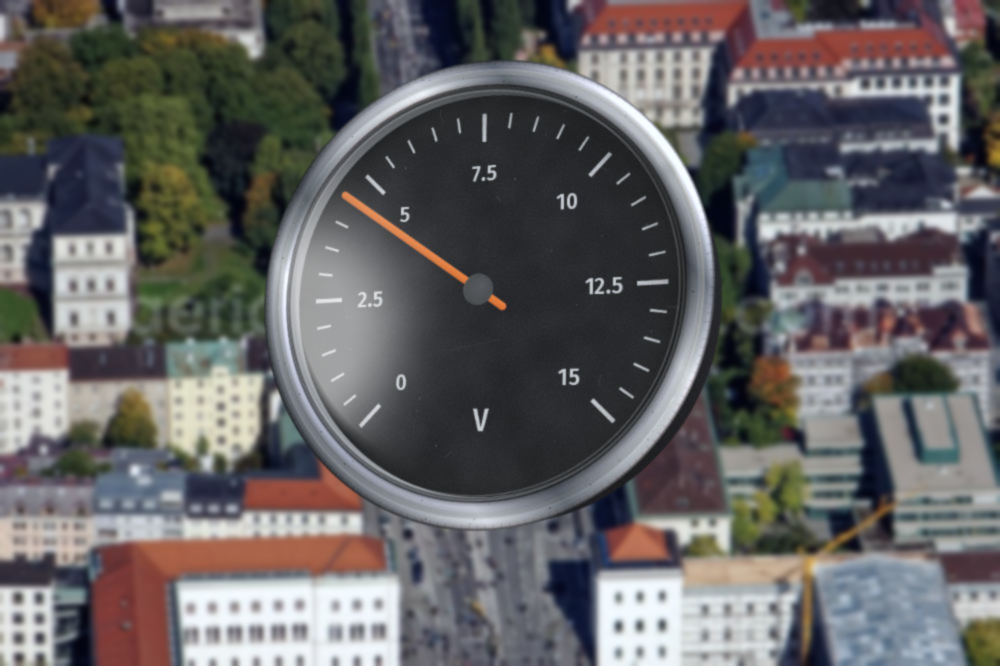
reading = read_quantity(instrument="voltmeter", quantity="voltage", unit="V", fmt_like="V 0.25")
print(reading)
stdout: V 4.5
